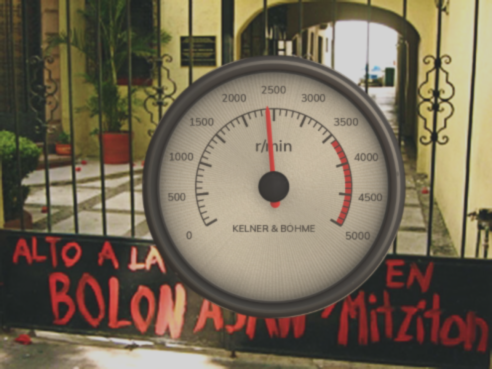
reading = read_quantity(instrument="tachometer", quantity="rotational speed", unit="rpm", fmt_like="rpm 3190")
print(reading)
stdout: rpm 2400
